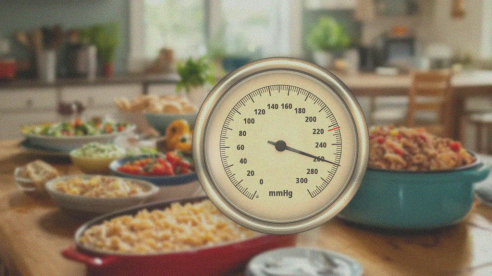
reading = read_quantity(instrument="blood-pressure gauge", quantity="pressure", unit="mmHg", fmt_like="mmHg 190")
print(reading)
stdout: mmHg 260
